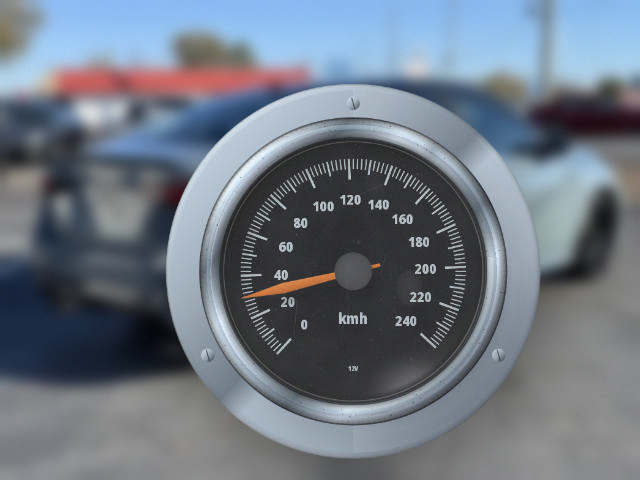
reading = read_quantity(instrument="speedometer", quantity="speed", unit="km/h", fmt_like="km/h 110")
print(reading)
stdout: km/h 30
